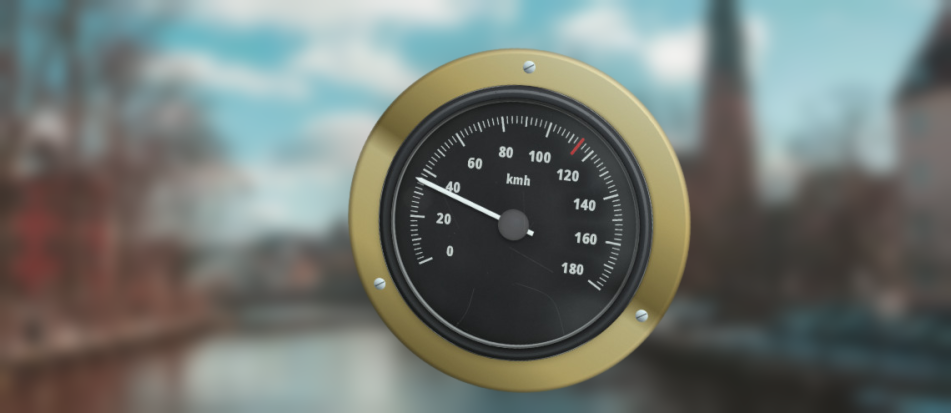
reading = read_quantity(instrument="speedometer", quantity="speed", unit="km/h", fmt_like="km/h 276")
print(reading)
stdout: km/h 36
